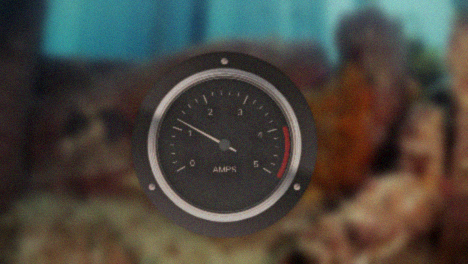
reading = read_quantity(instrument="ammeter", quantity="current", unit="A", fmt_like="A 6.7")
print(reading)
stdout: A 1.2
